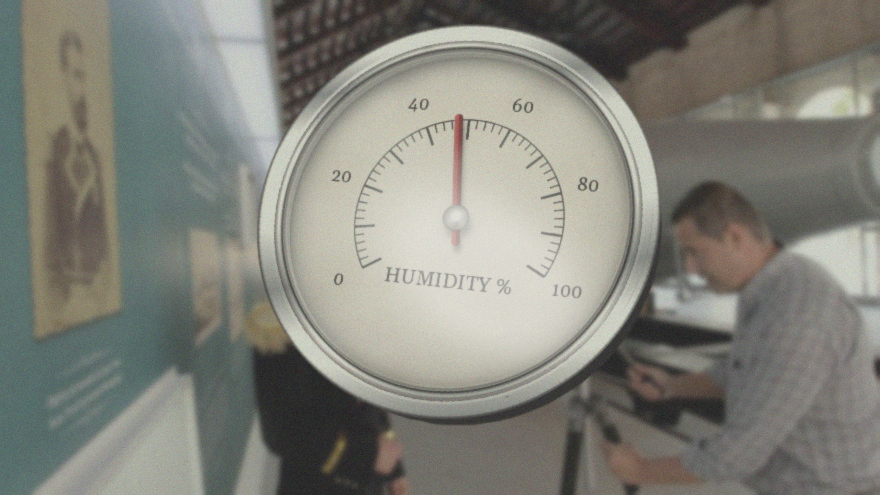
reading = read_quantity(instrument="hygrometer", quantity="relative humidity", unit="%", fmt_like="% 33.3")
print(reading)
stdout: % 48
